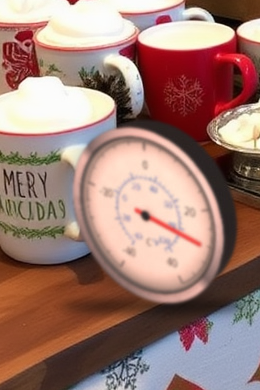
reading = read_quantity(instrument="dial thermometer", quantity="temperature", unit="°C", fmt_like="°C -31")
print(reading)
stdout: °C 28
